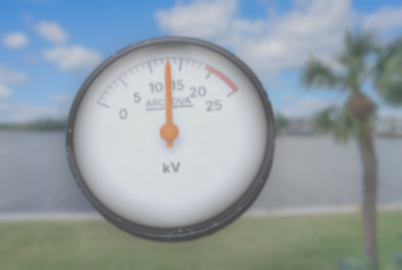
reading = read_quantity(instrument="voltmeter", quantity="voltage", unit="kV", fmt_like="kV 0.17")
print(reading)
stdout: kV 13
